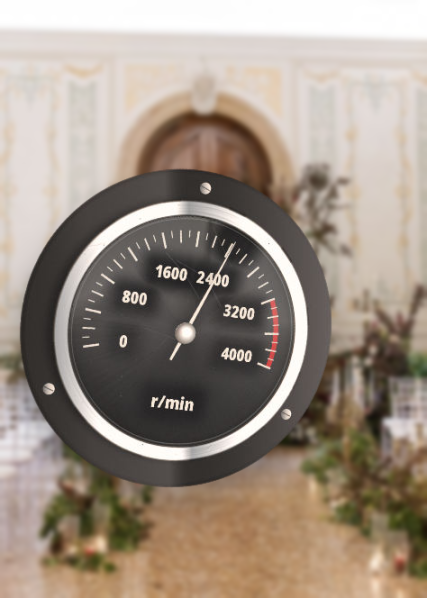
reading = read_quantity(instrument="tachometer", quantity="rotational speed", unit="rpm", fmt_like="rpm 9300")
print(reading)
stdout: rpm 2400
